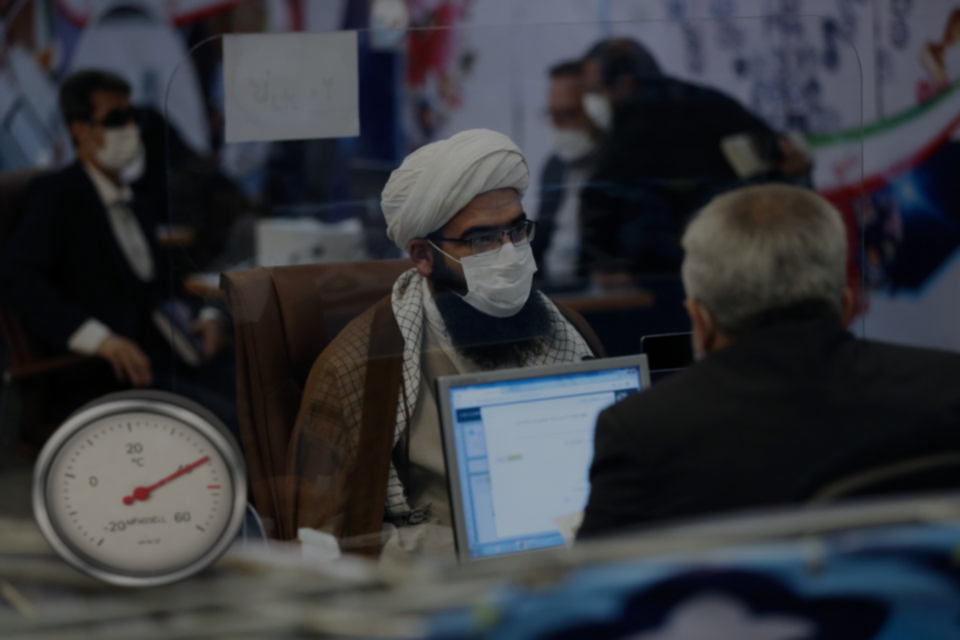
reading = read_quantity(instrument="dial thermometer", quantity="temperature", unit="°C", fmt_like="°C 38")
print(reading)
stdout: °C 40
